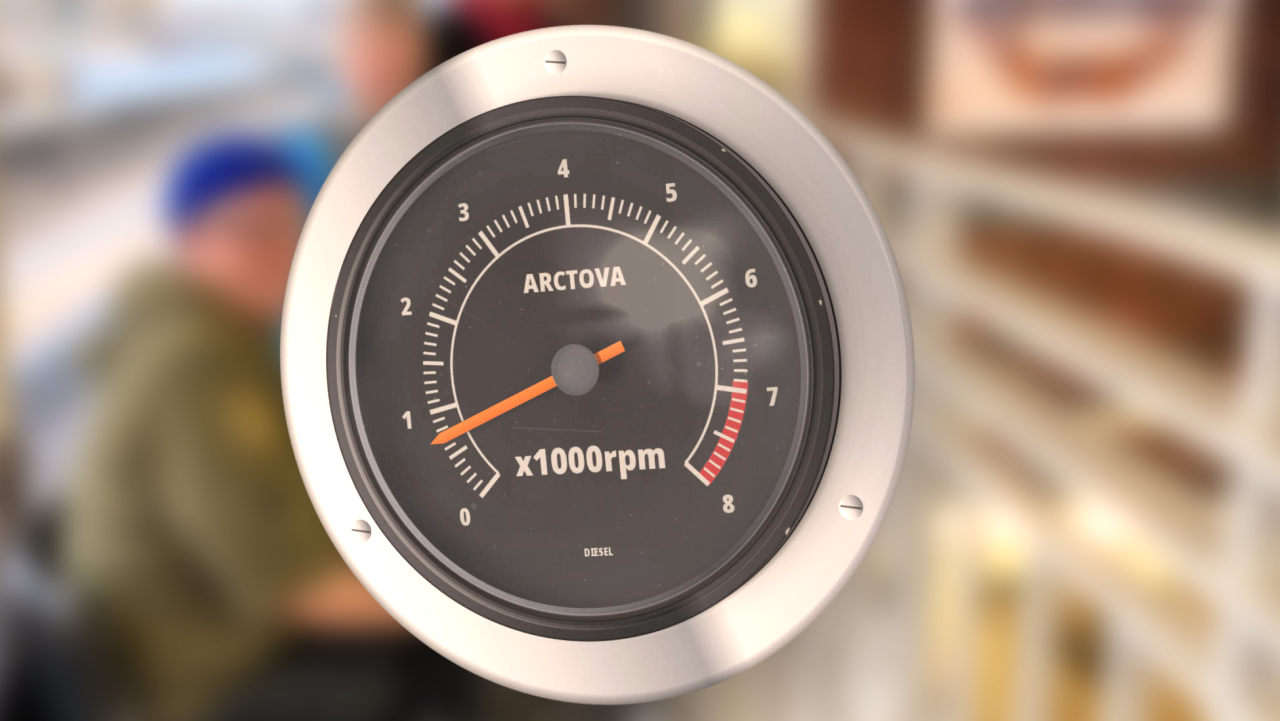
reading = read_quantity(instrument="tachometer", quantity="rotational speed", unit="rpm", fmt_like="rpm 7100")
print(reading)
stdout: rpm 700
